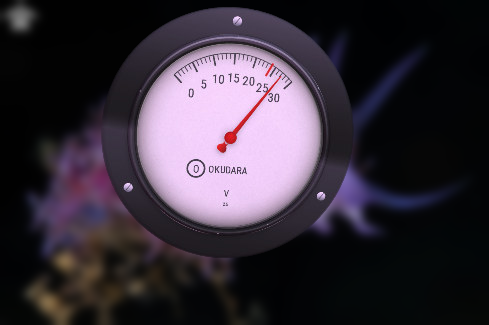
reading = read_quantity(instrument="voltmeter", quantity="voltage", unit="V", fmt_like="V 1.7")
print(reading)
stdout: V 27
